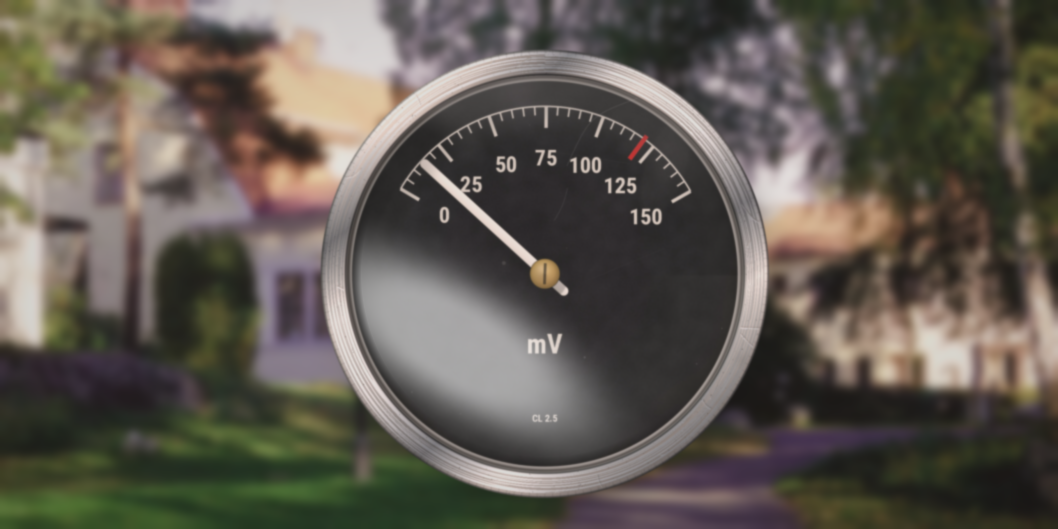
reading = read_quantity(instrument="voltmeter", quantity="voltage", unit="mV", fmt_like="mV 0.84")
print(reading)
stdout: mV 15
